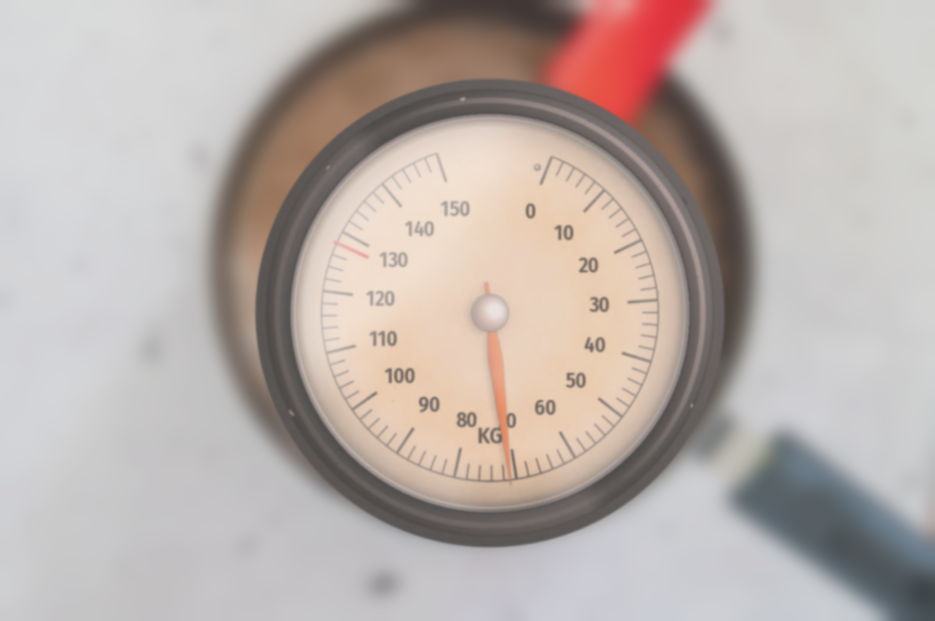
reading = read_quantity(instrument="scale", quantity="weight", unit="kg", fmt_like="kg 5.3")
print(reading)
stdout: kg 71
